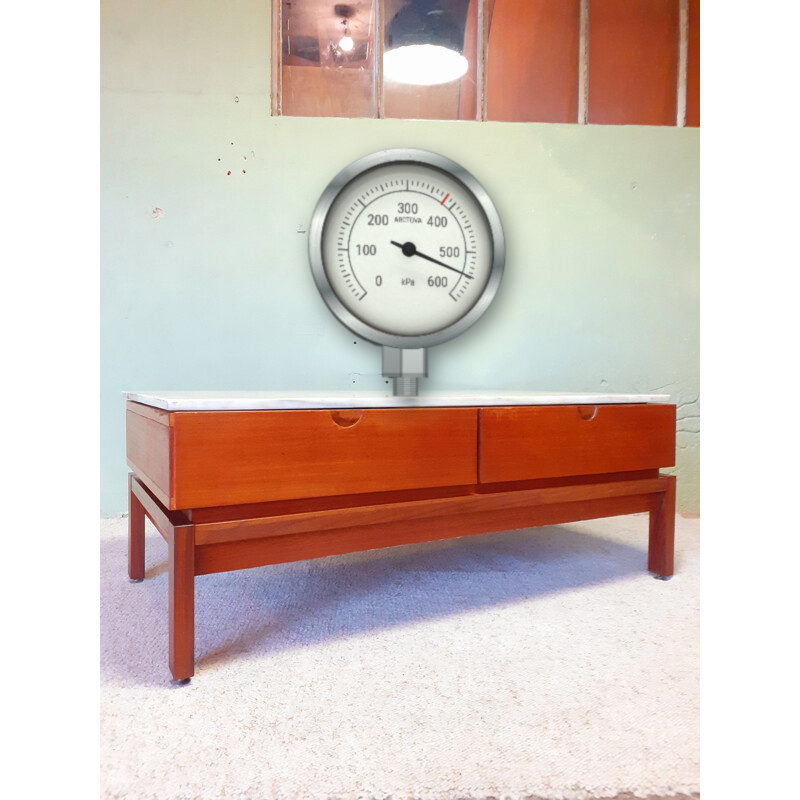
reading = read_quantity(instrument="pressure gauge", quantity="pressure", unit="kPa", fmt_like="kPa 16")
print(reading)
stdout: kPa 550
